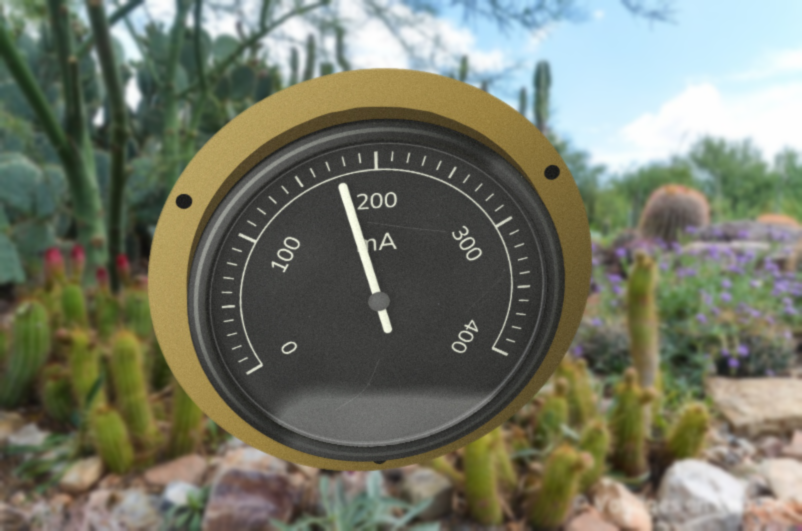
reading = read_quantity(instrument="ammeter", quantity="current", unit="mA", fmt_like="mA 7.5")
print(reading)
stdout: mA 175
